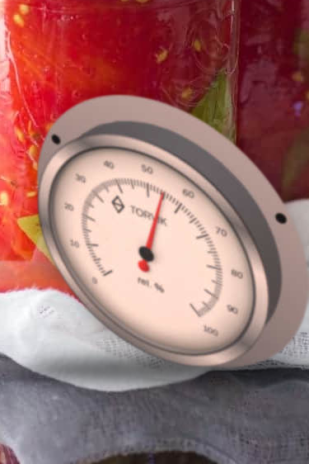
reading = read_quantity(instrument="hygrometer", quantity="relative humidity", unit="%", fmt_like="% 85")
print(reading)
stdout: % 55
